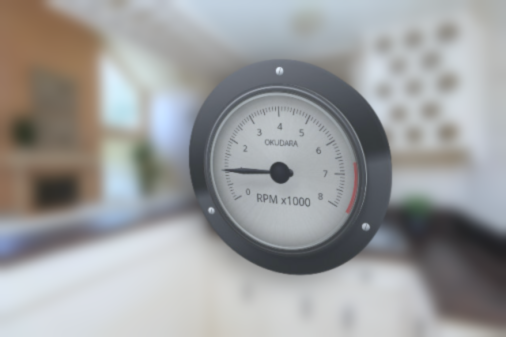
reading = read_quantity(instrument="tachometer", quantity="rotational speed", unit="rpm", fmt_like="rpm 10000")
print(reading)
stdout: rpm 1000
